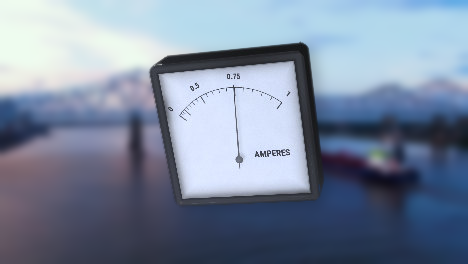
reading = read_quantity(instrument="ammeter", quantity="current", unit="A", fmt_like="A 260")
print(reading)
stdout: A 0.75
